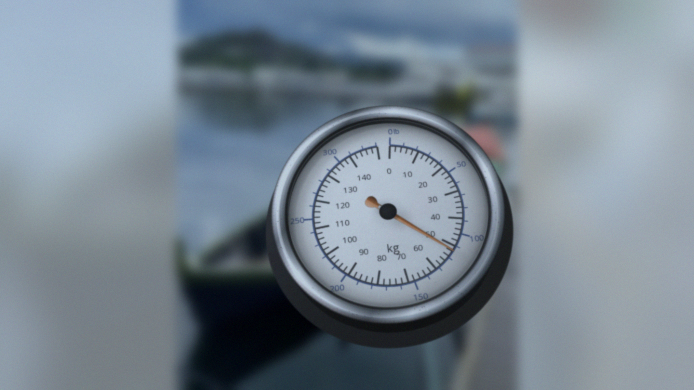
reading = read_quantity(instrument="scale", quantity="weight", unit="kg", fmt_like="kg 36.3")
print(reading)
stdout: kg 52
